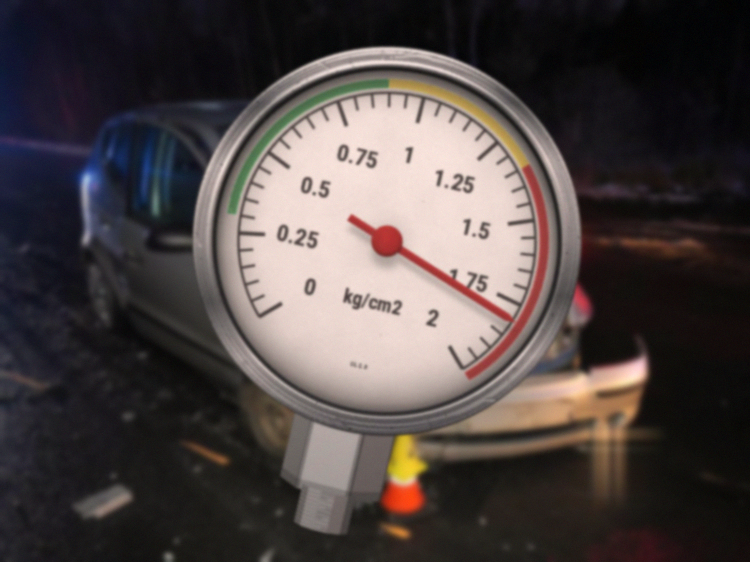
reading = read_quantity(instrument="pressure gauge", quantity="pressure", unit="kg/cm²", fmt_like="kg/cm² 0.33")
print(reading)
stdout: kg/cm² 1.8
